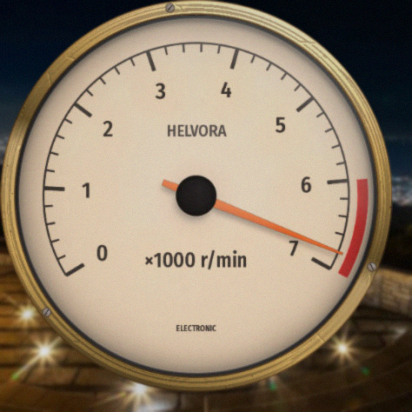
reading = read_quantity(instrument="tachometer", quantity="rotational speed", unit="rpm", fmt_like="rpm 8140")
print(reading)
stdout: rpm 6800
